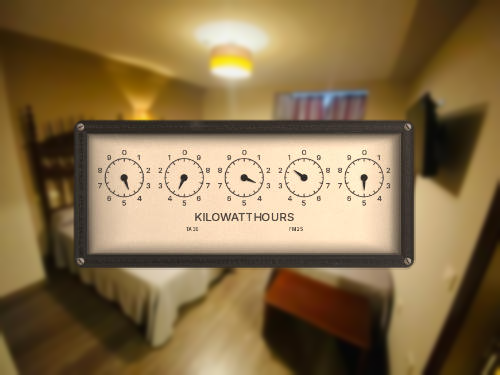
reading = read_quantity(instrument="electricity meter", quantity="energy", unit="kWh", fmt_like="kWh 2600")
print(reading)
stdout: kWh 44315
